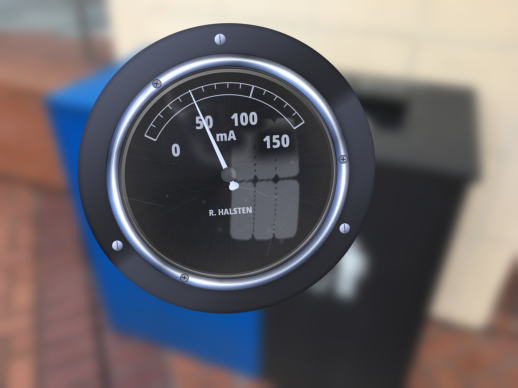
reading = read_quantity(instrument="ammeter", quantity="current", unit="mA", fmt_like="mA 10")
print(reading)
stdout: mA 50
